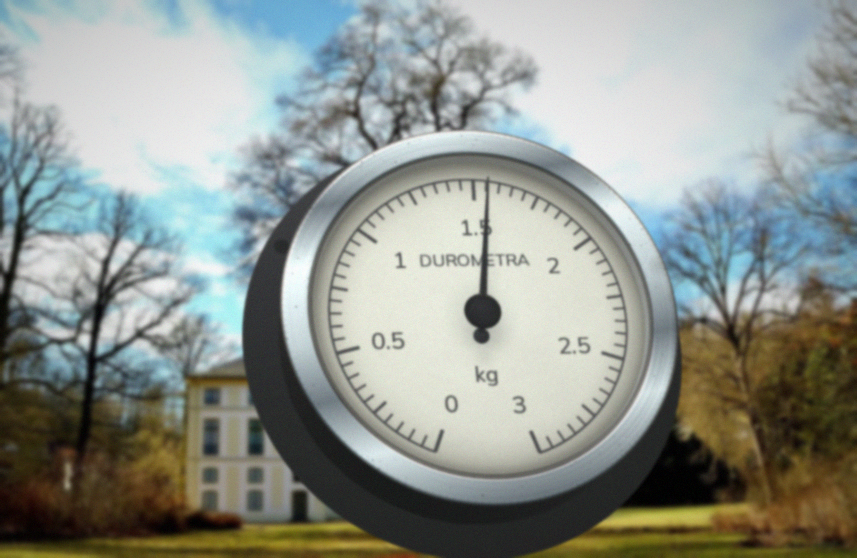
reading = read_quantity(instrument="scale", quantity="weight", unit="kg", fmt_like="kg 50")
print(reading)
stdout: kg 1.55
